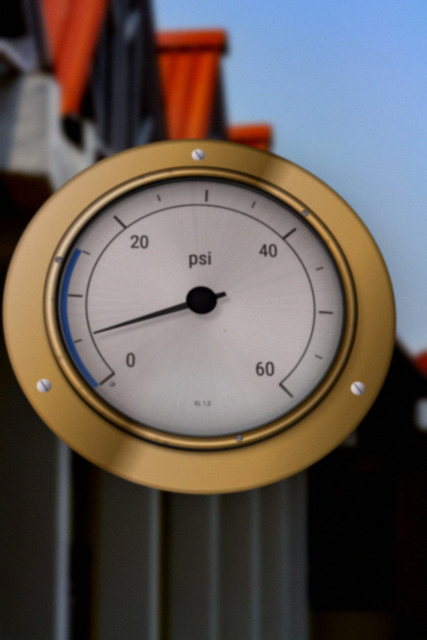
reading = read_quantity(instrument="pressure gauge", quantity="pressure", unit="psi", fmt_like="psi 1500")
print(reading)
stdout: psi 5
